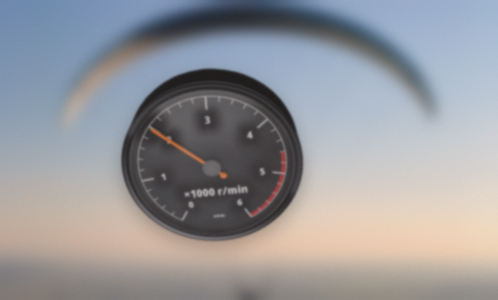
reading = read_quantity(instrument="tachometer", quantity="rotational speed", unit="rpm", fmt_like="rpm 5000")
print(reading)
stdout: rpm 2000
